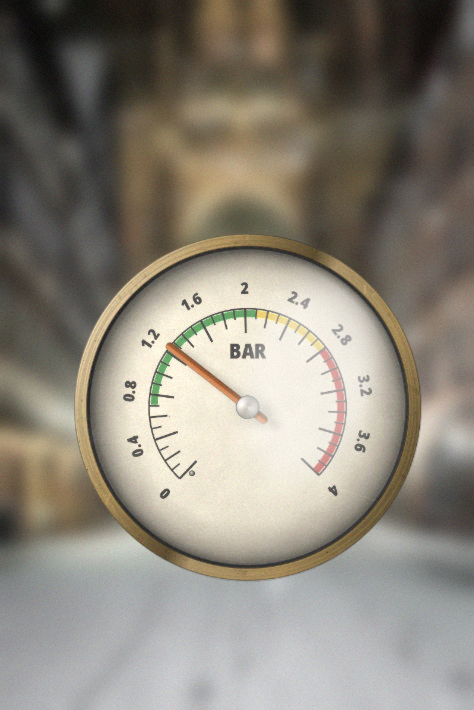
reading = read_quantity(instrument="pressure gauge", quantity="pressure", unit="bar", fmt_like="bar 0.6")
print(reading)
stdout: bar 1.25
